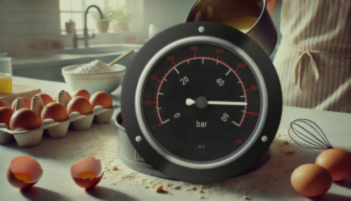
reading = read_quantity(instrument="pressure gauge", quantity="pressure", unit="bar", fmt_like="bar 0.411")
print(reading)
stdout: bar 52.5
